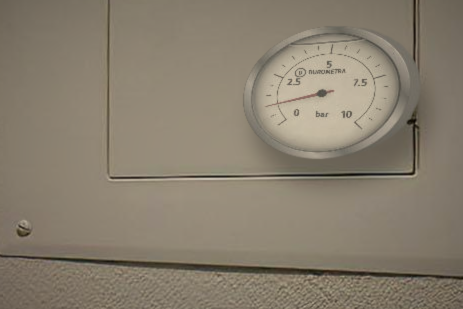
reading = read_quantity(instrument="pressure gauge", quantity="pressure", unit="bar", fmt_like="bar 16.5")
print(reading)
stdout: bar 1
